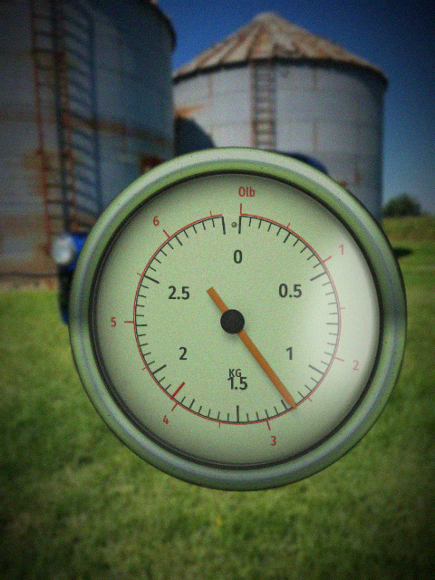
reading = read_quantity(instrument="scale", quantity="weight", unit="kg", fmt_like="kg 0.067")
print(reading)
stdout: kg 1.2
